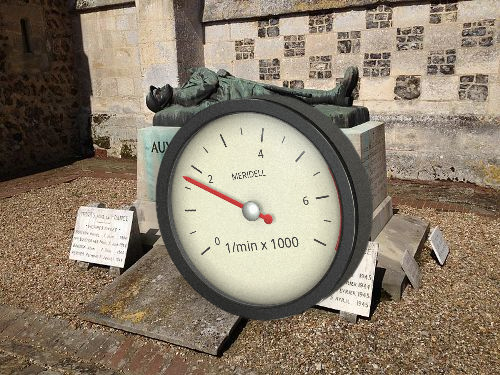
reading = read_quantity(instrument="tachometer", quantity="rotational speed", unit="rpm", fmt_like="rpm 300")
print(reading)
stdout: rpm 1750
